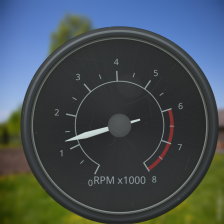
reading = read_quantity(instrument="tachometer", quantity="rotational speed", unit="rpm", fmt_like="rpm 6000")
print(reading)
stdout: rpm 1250
